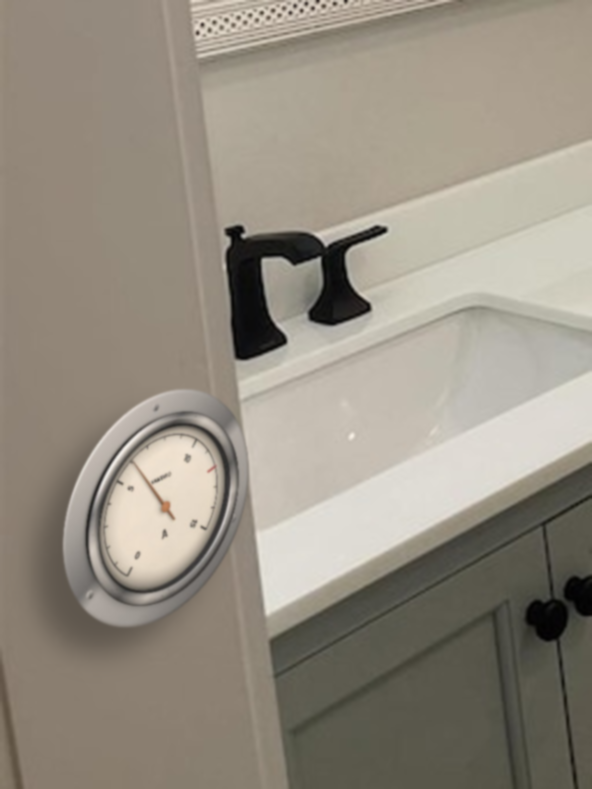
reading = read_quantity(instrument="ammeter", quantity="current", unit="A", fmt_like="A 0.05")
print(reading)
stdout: A 6
